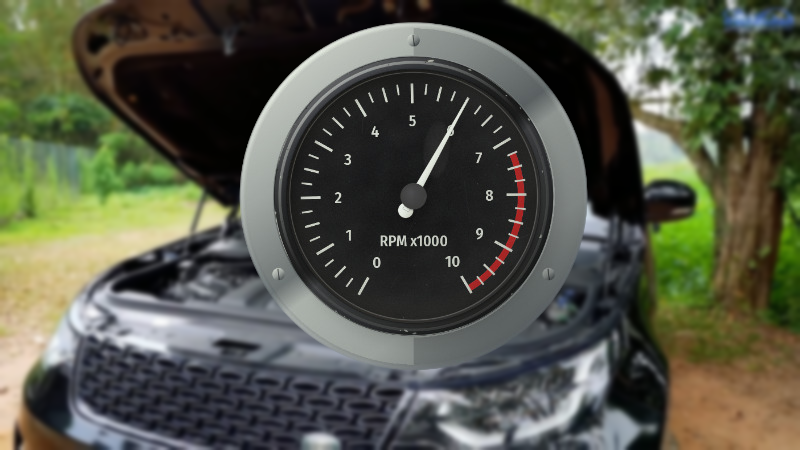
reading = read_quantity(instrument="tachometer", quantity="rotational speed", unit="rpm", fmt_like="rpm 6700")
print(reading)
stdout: rpm 6000
